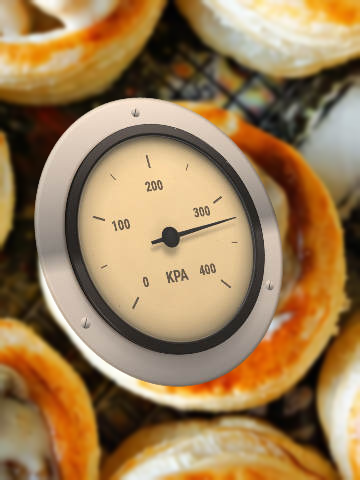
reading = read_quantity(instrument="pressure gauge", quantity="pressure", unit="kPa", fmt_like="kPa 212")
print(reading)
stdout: kPa 325
